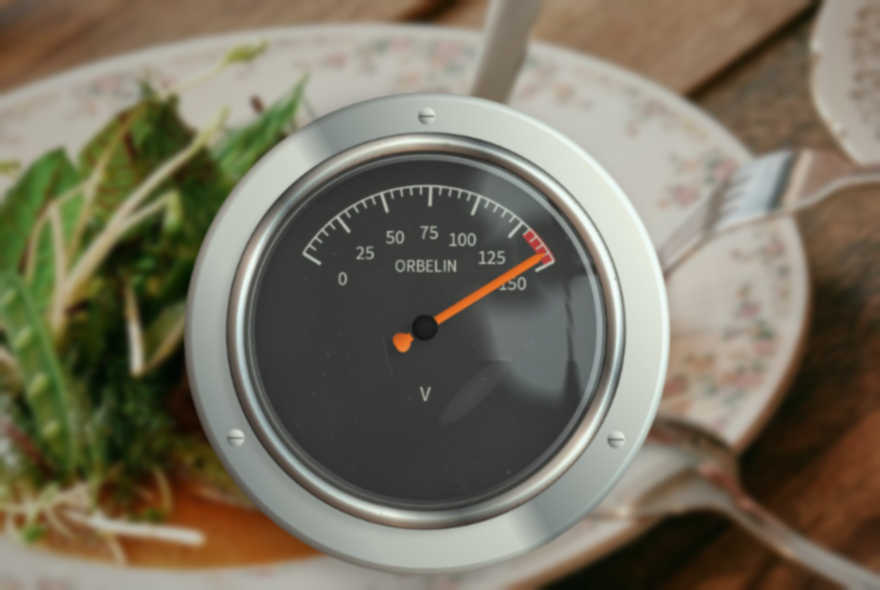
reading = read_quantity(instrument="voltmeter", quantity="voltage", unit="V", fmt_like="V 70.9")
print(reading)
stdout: V 145
